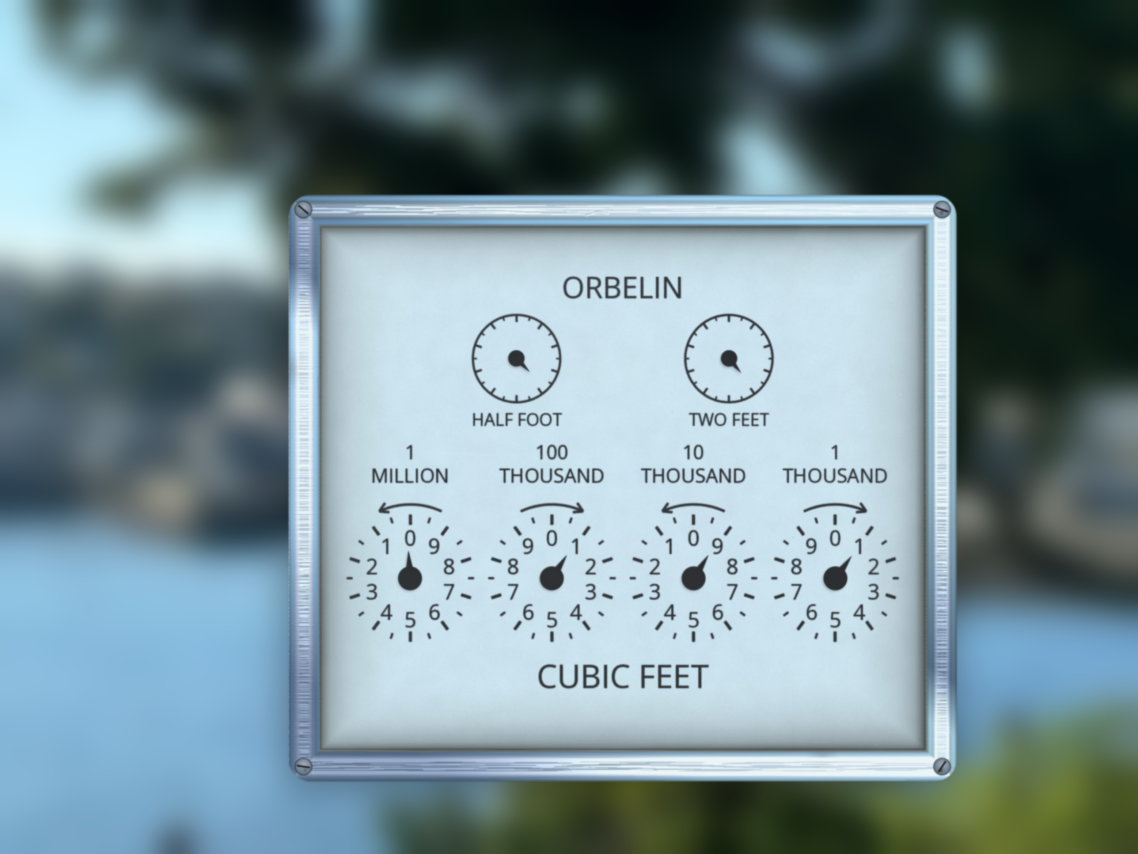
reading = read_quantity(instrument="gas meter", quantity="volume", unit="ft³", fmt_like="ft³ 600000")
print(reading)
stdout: ft³ 9100
